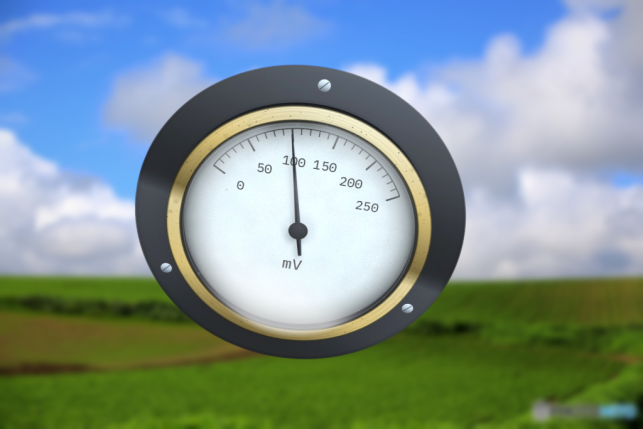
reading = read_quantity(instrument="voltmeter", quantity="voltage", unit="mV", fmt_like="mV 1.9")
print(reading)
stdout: mV 100
